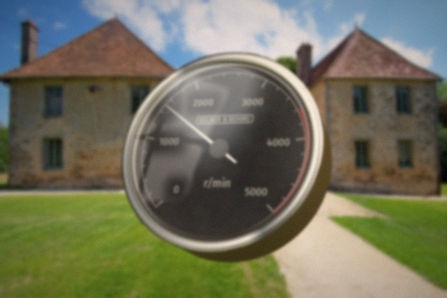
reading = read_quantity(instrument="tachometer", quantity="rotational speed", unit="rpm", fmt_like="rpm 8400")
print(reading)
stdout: rpm 1500
